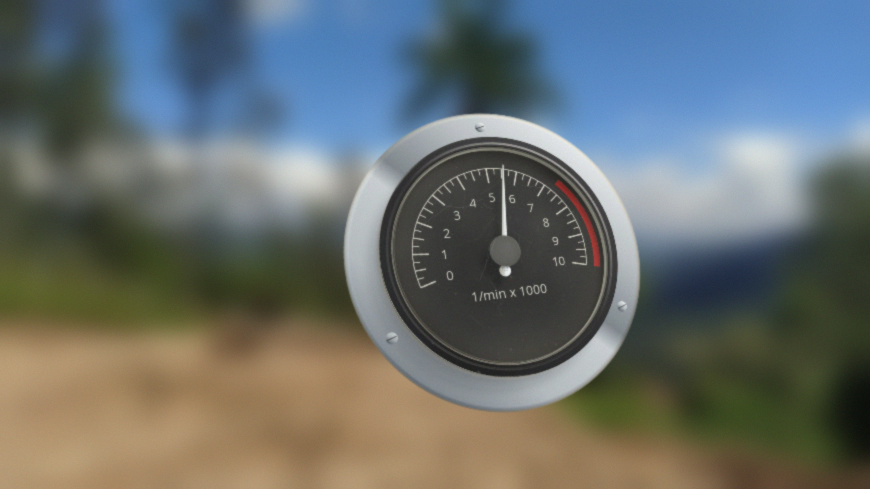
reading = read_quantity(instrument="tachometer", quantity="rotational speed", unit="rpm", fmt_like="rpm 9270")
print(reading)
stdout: rpm 5500
